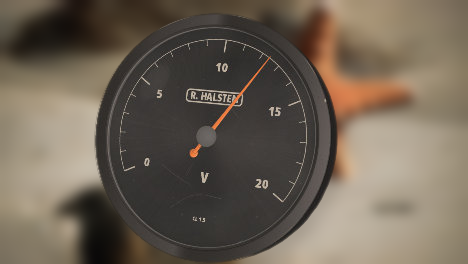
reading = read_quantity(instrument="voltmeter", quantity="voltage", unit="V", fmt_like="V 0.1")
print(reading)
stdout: V 12.5
